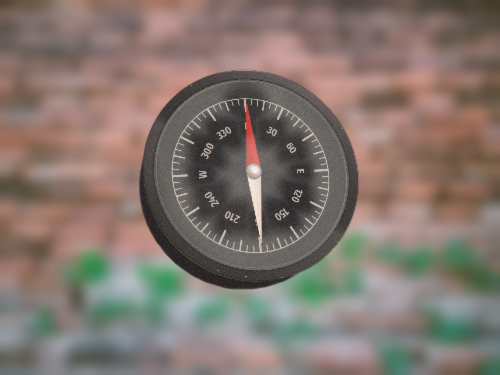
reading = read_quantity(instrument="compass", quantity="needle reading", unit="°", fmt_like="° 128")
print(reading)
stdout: ° 0
